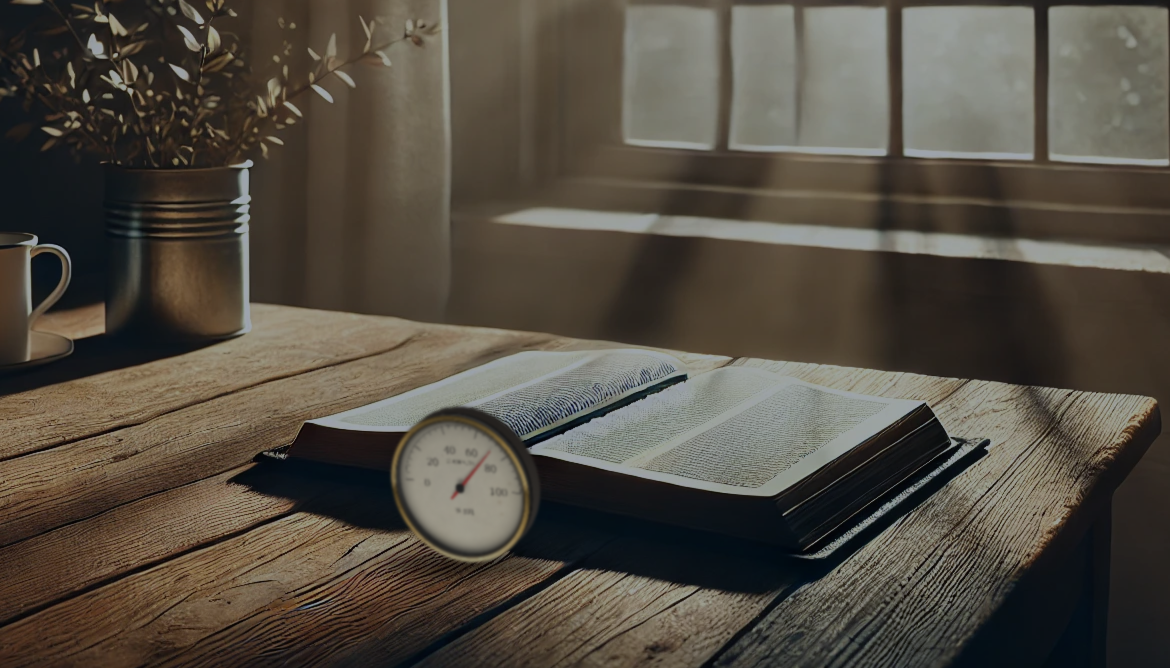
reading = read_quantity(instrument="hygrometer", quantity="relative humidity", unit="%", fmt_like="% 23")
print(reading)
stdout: % 72
